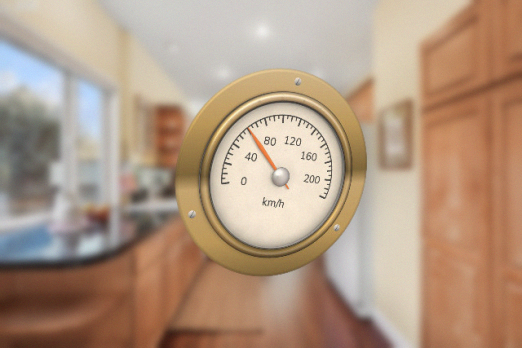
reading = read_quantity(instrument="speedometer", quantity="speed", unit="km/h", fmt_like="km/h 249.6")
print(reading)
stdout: km/h 60
